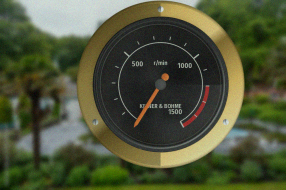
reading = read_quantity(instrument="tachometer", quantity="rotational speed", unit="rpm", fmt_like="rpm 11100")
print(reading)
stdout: rpm 0
